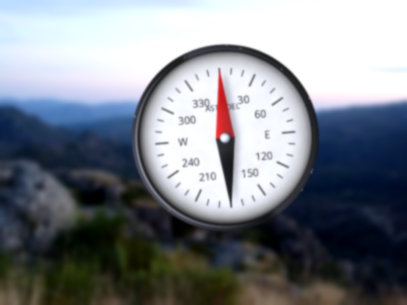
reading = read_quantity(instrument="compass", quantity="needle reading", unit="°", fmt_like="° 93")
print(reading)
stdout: ° 0
